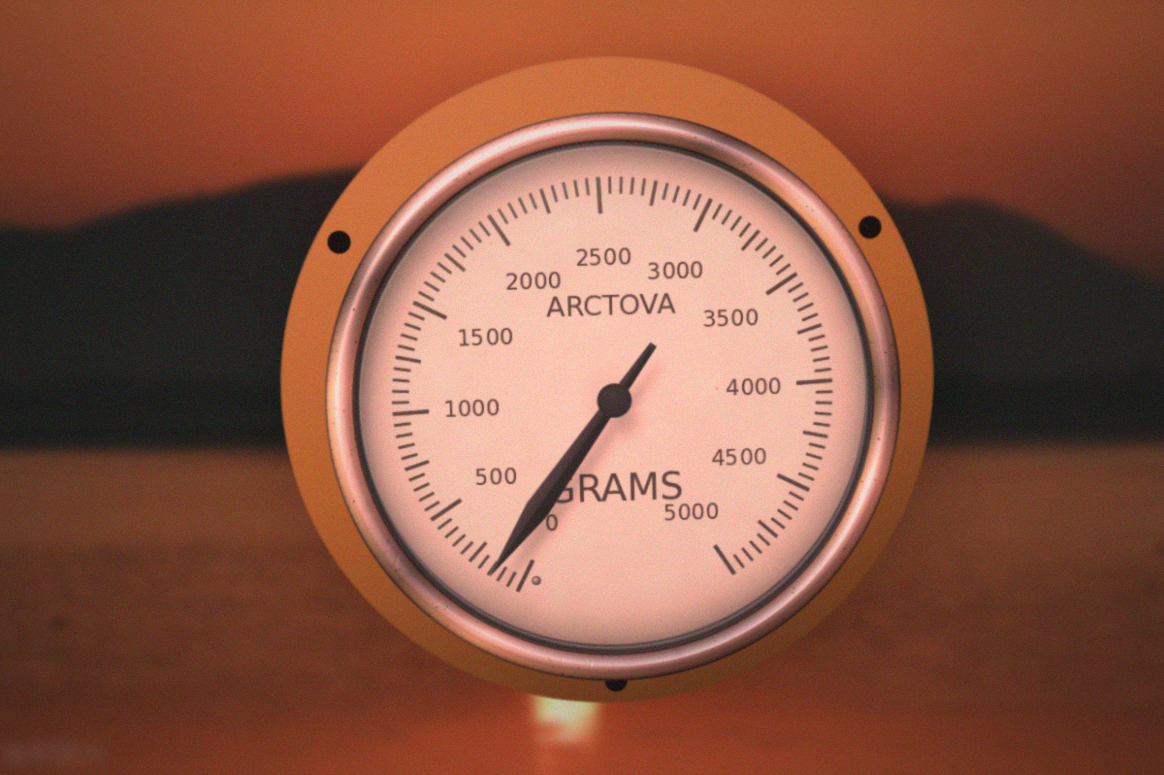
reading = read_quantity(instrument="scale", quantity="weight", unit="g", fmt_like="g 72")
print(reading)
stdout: g 150
